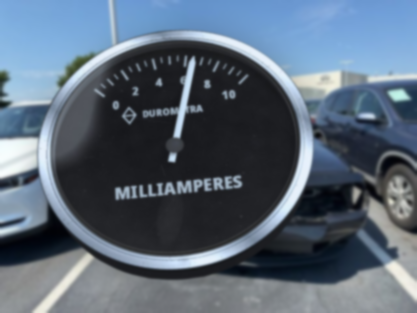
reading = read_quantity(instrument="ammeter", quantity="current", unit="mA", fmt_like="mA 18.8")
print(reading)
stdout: mA 6.5
